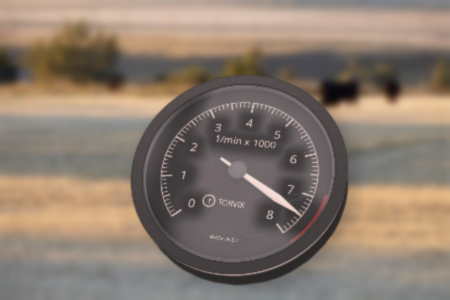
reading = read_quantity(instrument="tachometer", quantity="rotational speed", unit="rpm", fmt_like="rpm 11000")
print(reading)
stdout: rpm 7500
